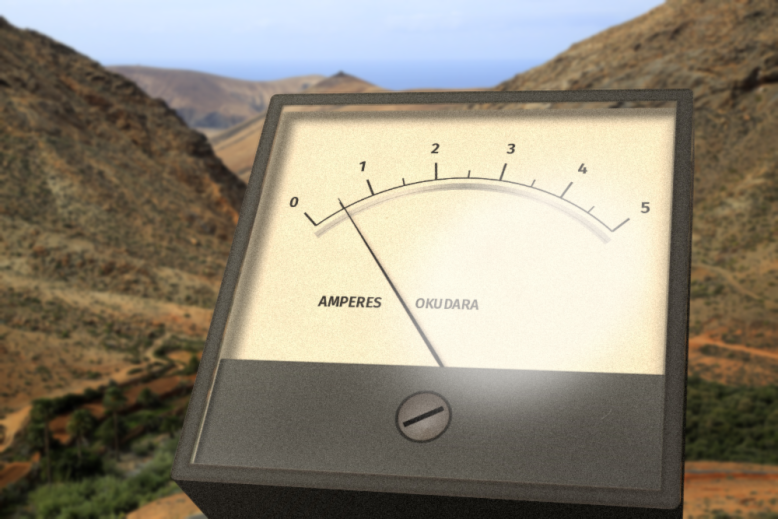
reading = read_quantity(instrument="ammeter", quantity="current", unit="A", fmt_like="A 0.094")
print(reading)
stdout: A 0.5
